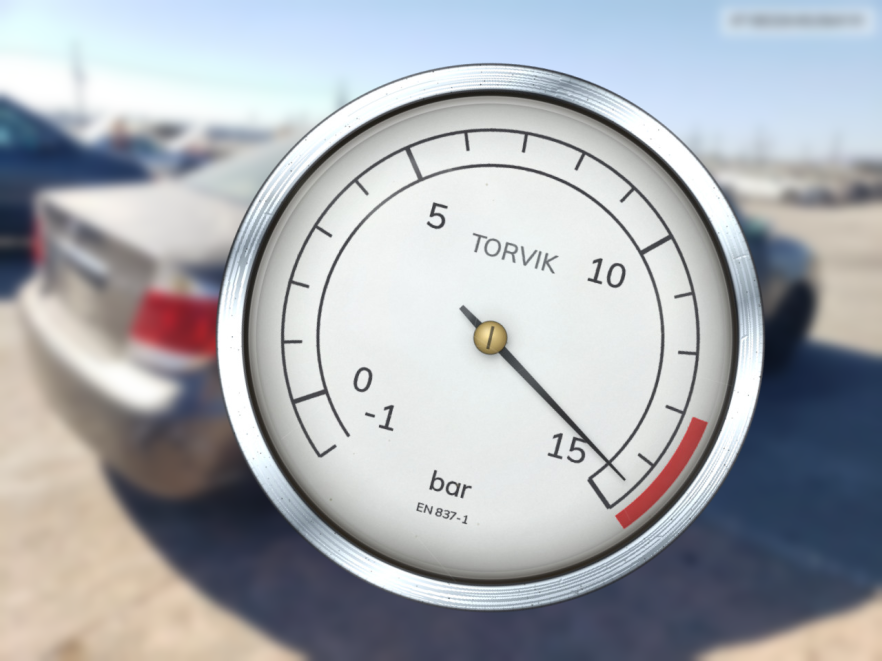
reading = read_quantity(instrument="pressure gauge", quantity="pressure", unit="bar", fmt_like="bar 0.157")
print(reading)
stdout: bar 14.5
